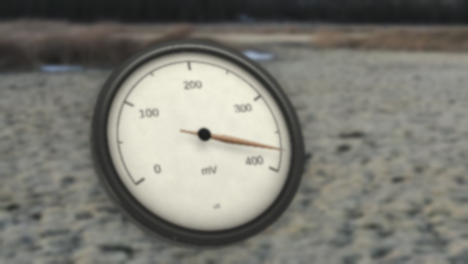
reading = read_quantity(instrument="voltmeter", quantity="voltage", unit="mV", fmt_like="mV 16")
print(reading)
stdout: mV 375
